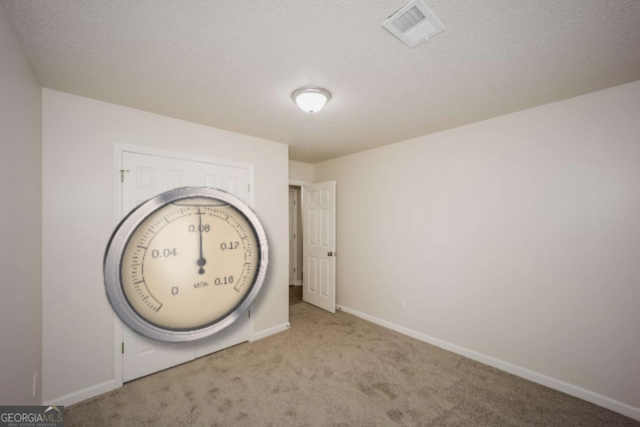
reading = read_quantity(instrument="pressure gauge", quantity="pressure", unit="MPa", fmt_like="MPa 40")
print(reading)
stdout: MPa 0.08
